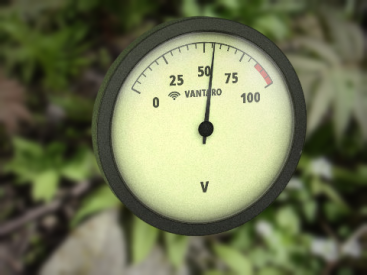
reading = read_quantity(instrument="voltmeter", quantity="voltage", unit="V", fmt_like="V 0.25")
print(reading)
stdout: V 55
